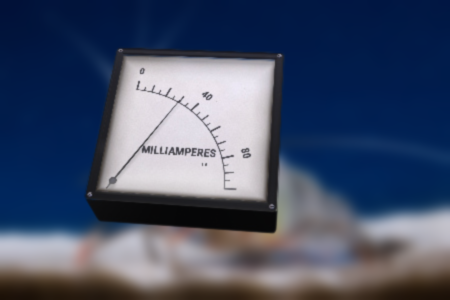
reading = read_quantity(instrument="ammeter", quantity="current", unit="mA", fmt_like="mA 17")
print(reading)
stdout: mA 30
